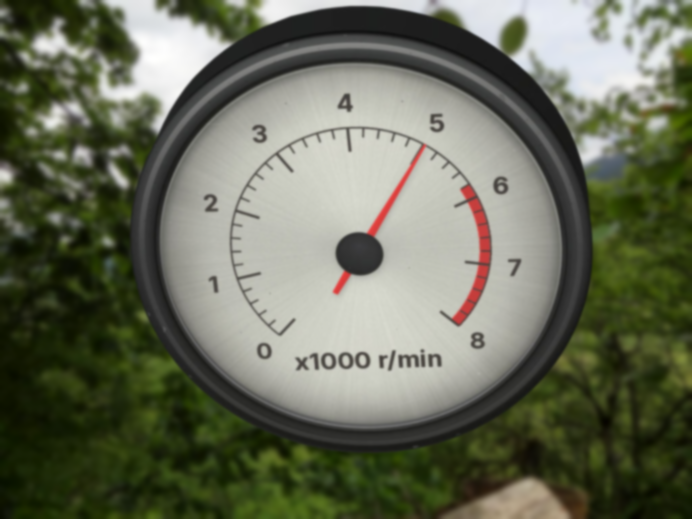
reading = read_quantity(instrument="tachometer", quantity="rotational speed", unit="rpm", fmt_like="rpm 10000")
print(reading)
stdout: rpm 5000
